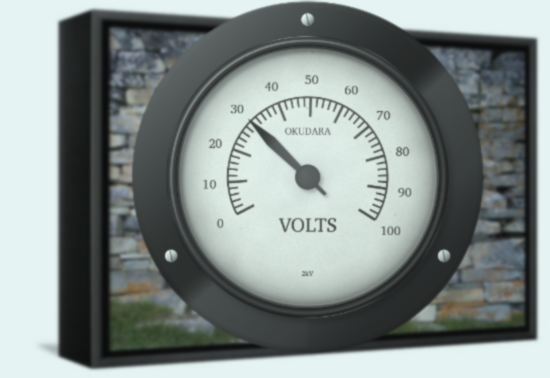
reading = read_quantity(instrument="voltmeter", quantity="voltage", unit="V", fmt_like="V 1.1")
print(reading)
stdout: V 30
